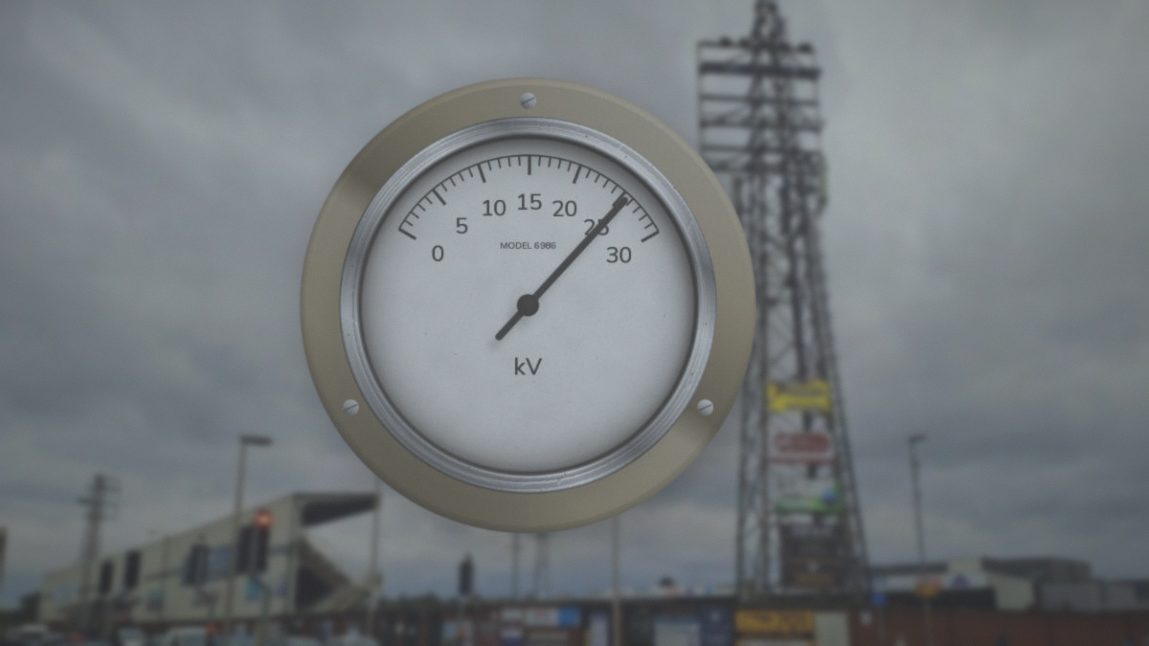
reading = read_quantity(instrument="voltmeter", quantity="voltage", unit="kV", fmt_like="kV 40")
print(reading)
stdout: kV 25.5
